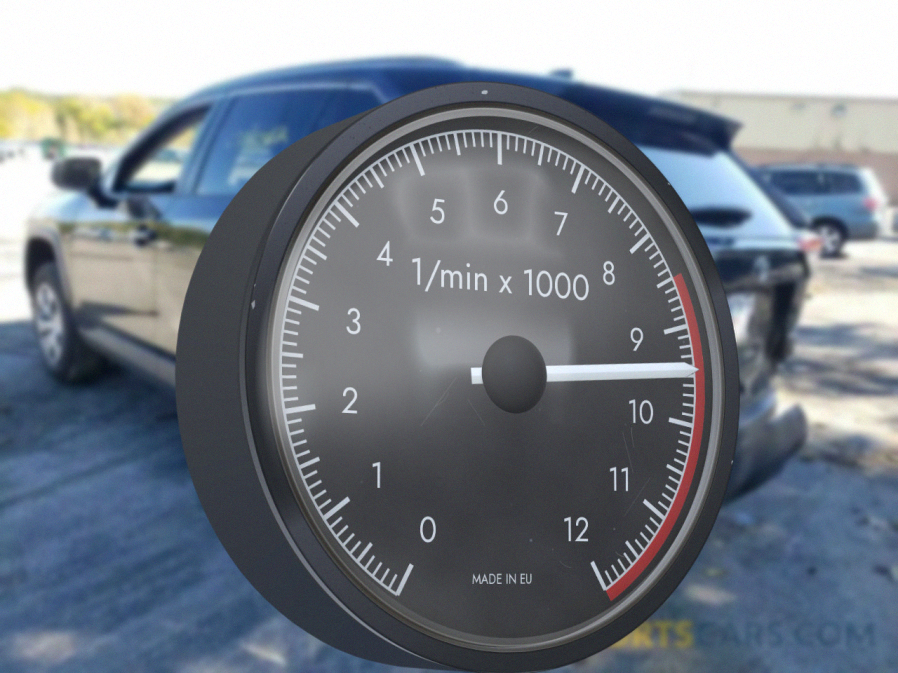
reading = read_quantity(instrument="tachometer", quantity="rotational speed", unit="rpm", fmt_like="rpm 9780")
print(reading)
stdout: rpm 9450
